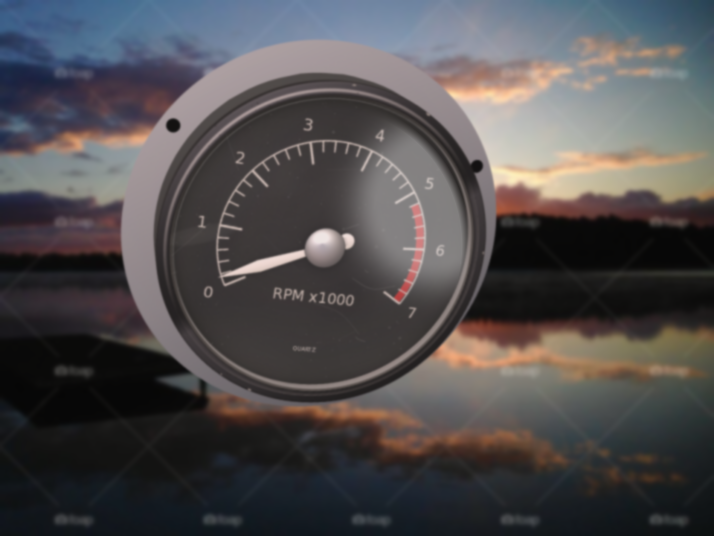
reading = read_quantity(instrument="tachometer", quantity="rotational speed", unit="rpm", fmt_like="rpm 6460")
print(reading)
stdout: rpm 200
